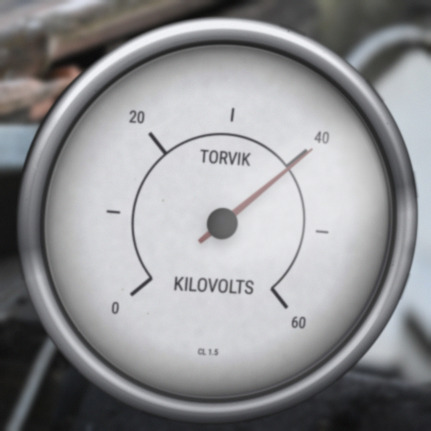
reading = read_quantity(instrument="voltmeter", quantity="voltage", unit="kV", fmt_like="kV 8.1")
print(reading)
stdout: kV 40
